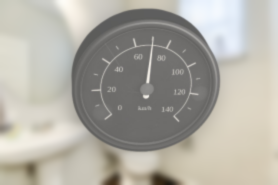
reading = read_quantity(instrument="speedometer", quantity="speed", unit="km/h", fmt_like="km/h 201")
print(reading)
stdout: km/h 70
